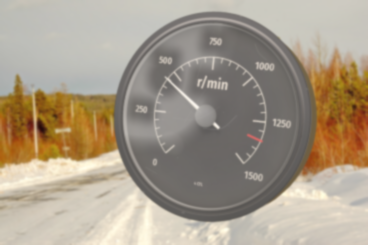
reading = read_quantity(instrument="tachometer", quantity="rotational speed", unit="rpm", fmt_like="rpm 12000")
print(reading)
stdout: rpm 450
